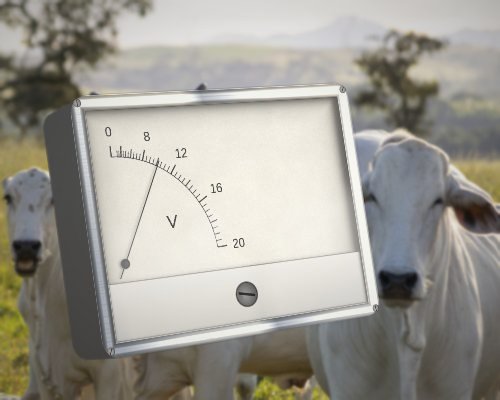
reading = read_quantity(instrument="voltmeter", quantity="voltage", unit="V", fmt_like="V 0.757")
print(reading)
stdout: V 10
